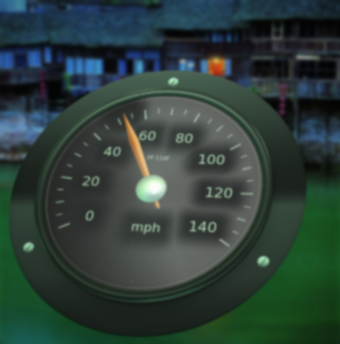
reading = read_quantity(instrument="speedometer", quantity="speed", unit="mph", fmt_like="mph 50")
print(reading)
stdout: mph 52.5
